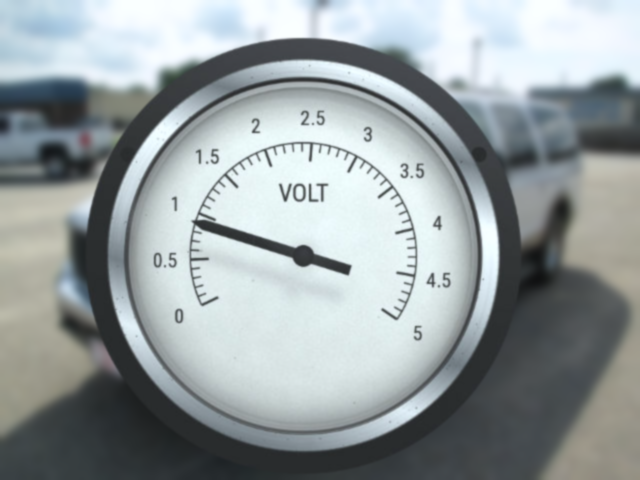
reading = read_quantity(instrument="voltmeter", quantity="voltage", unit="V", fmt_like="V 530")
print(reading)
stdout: V 0.9
